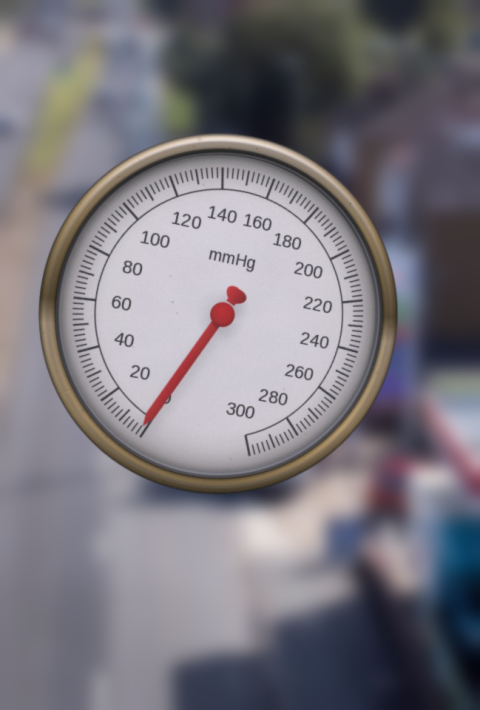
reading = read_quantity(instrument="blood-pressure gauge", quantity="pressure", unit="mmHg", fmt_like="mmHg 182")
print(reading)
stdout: mmHg 2
